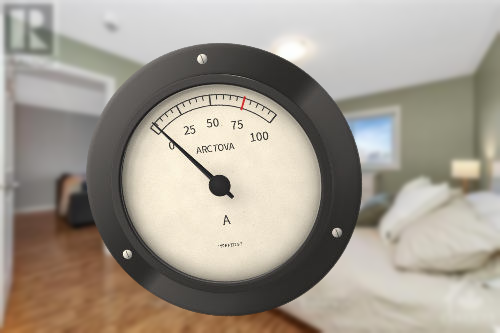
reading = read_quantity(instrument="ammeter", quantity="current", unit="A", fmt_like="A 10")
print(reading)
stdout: A 5
